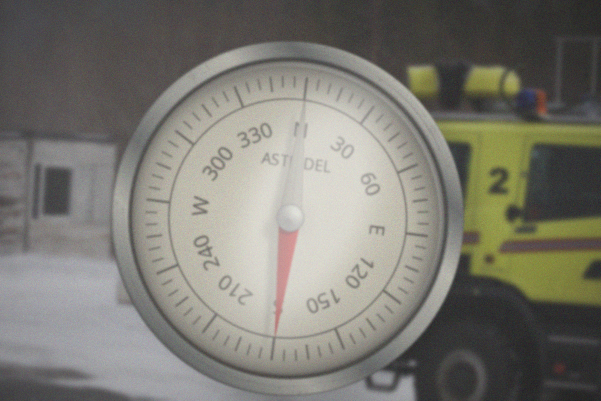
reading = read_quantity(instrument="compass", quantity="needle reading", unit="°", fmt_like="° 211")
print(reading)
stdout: ° 180
